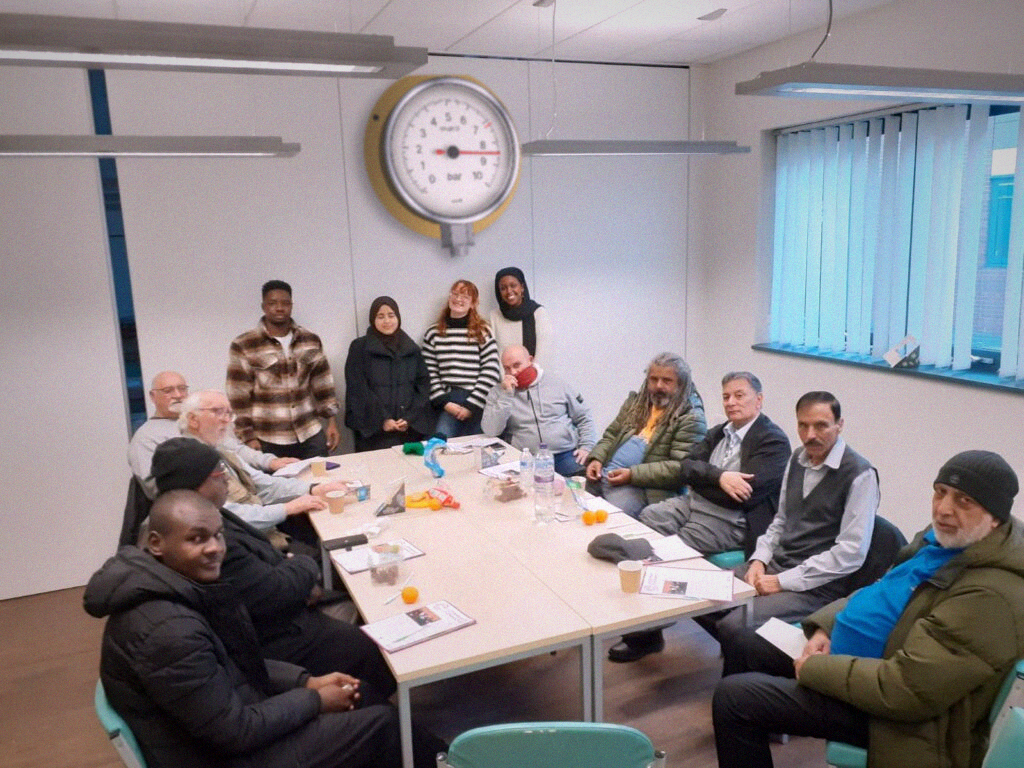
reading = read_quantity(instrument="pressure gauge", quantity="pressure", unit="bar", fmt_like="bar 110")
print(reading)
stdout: bar 8.5
